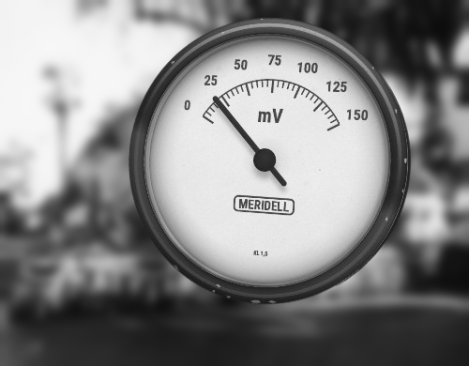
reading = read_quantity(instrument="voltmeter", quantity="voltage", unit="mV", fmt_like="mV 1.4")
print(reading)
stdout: mV 20
